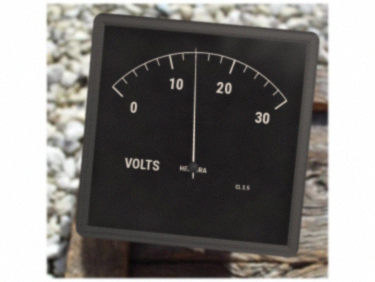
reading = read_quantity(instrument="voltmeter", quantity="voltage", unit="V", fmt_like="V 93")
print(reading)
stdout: V 14
